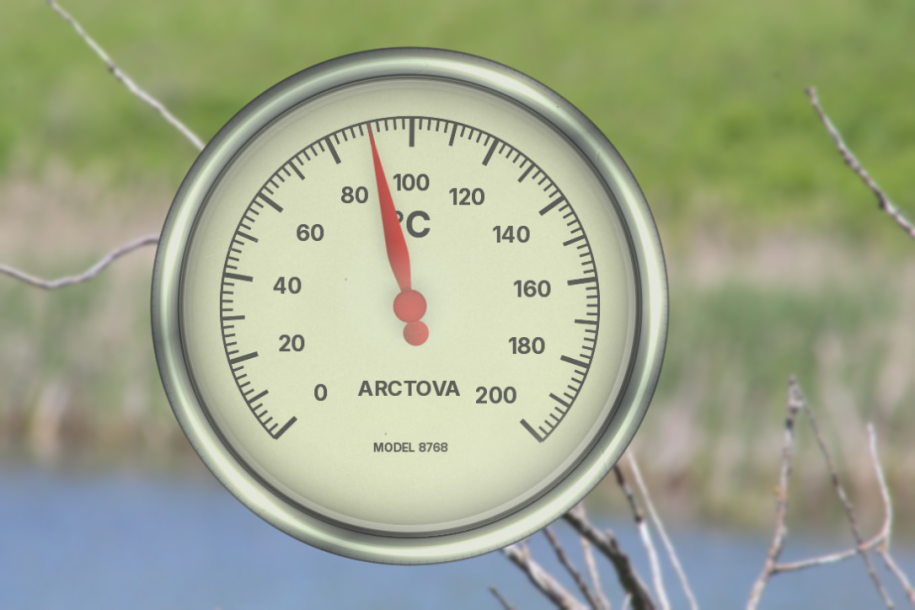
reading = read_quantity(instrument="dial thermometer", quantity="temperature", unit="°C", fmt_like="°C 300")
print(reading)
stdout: °C 90
